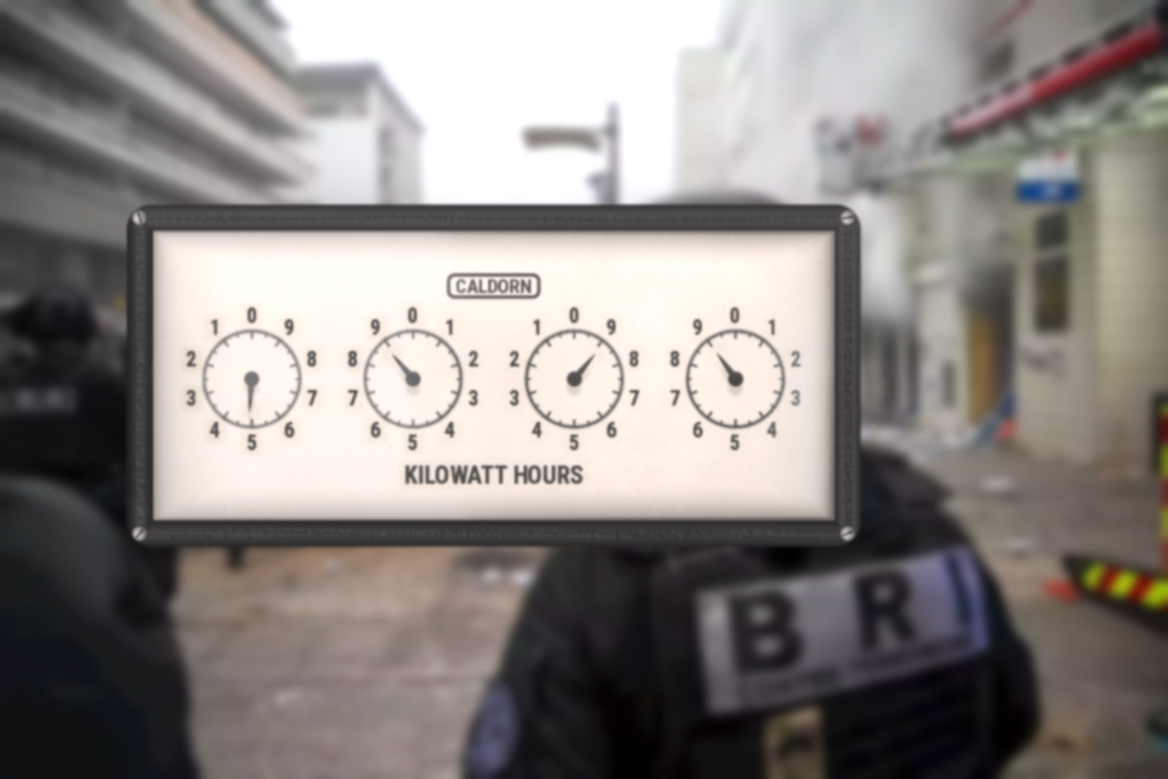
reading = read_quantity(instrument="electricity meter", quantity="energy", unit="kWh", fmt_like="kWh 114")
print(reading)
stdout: kWh 4889
